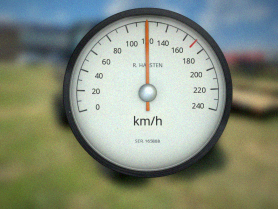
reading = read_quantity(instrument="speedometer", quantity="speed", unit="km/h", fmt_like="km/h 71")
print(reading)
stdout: km/h 120
